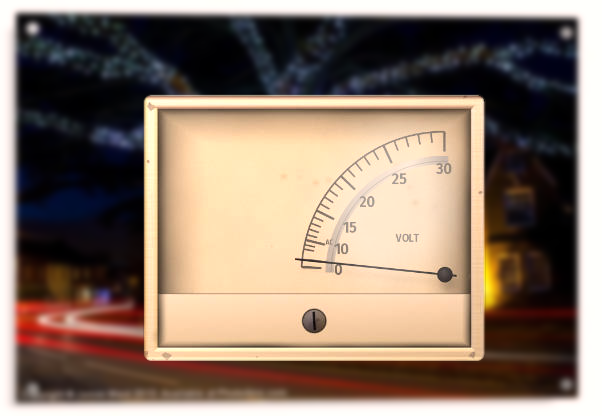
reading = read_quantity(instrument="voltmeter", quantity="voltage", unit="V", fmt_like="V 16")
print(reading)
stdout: V 5
